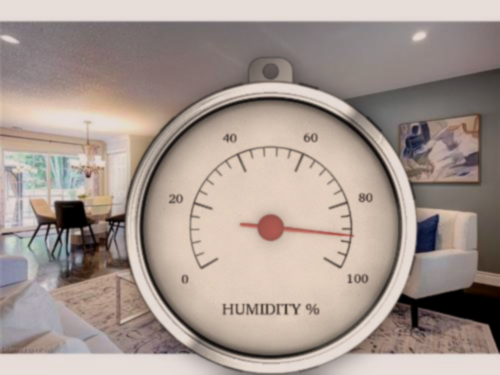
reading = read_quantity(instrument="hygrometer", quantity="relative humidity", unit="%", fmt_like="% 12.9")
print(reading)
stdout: % 90
